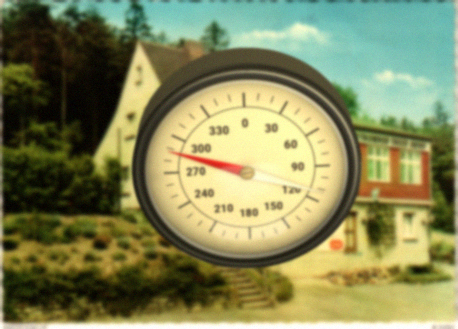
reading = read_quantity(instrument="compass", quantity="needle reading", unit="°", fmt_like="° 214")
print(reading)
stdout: ° 290
